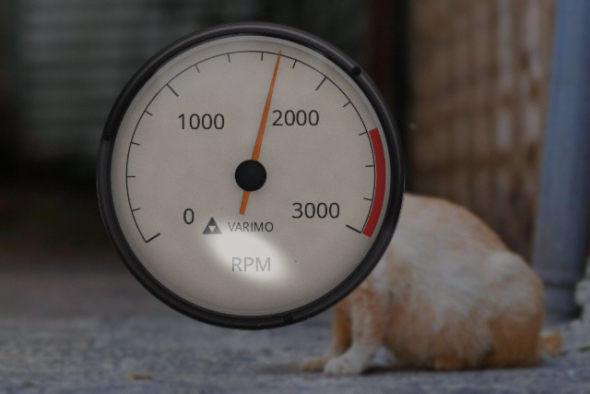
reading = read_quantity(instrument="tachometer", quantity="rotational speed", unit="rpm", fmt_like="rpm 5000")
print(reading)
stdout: rpm 1700
